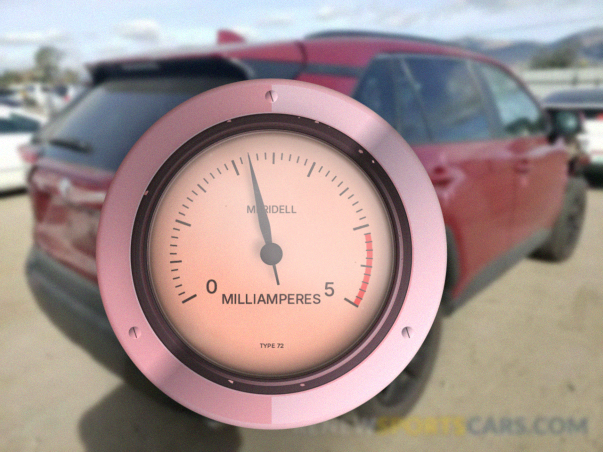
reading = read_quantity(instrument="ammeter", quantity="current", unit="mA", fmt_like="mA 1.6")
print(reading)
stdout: mA 2.2
